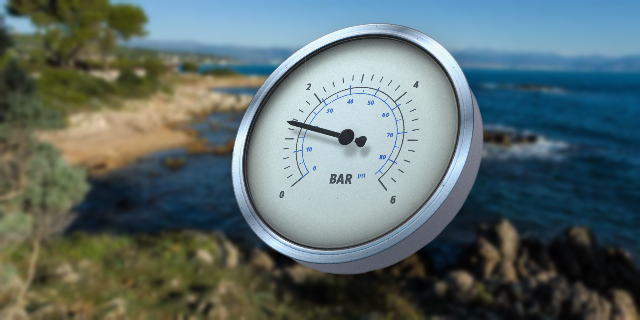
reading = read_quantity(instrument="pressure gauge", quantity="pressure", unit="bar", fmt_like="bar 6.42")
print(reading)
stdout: bar 1.3
